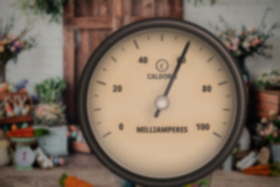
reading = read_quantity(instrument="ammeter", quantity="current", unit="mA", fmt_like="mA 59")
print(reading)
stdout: mA 60
